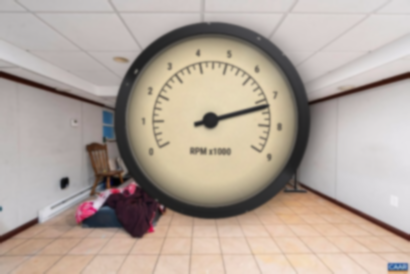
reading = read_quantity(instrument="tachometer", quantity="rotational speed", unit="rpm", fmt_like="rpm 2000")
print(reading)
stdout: rpm 7250
